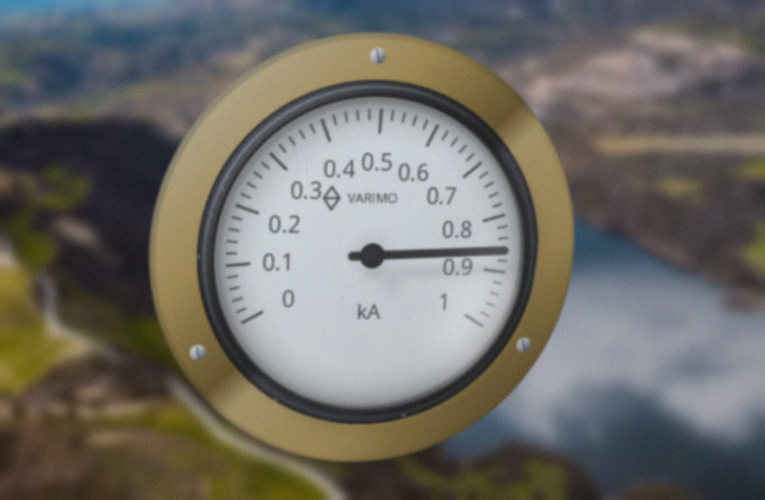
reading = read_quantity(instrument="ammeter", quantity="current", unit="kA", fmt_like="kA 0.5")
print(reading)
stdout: kA 0.86
